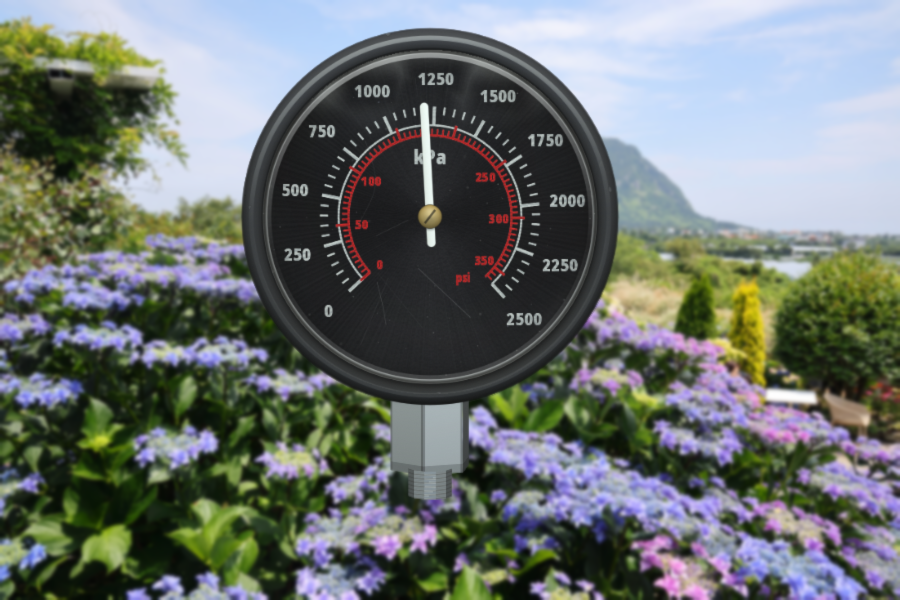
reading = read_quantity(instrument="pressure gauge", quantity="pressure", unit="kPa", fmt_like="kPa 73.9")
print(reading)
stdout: kPa 1200
